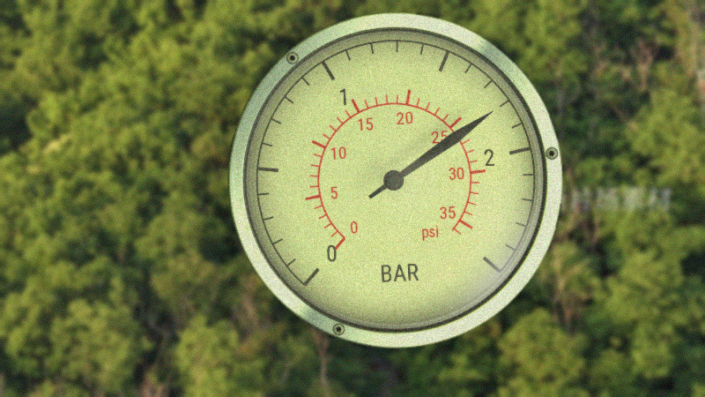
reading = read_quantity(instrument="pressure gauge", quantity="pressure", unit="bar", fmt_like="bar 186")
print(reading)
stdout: bar 1.8
